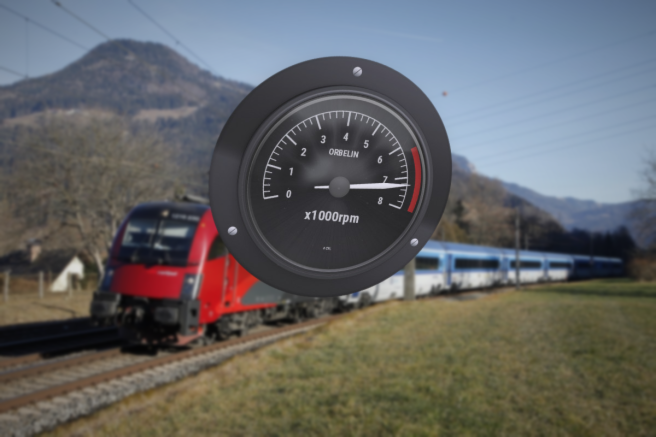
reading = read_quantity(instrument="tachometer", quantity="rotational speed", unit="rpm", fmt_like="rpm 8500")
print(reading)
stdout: rpm 7200
